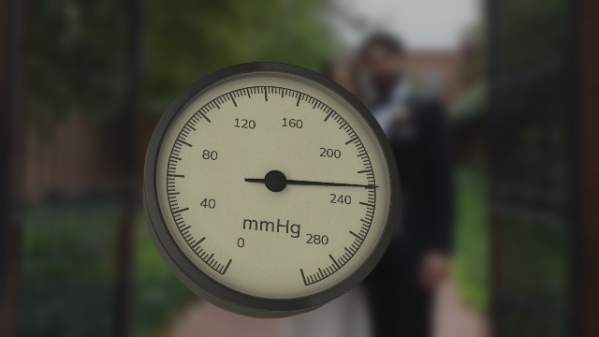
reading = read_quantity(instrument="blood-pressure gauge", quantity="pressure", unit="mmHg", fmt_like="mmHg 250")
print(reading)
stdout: mmHg 230
